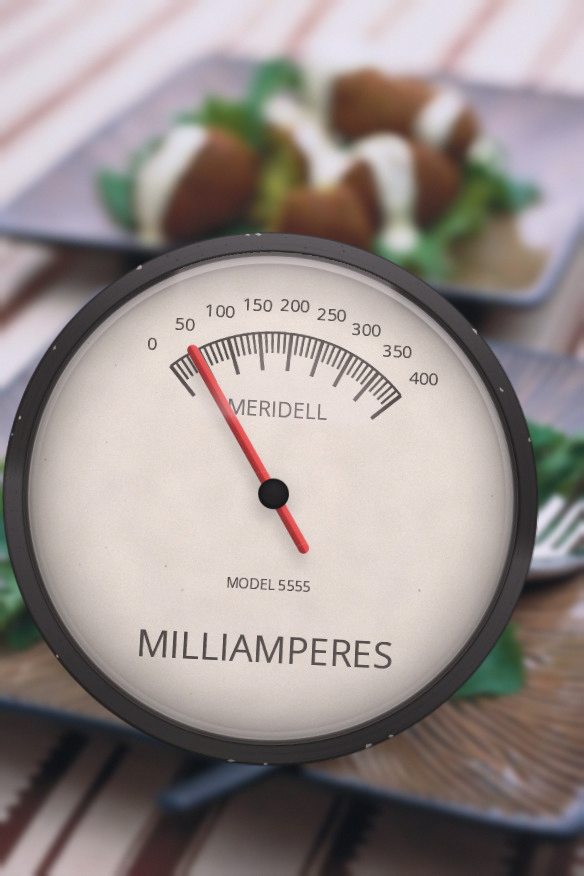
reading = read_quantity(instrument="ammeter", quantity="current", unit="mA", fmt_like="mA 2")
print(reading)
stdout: mA 40
